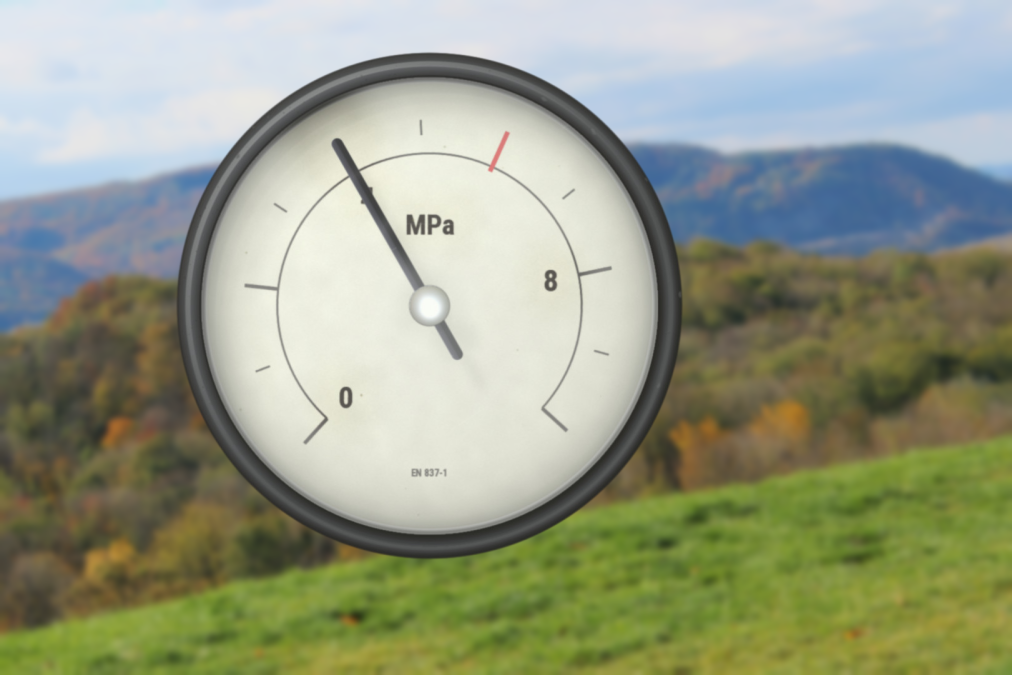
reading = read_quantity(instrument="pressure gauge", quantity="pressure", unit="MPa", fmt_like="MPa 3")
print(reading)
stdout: MPa 4
